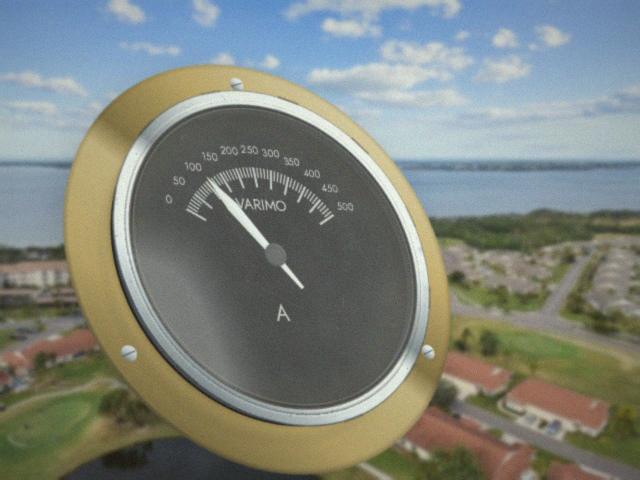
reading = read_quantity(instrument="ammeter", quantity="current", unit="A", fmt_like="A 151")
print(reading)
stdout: A 100
